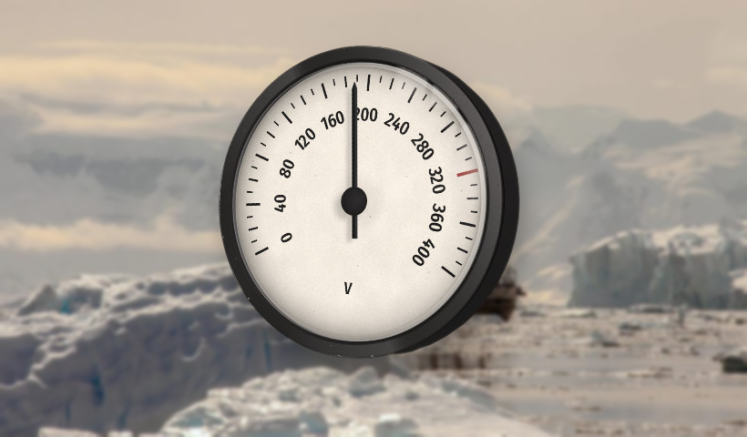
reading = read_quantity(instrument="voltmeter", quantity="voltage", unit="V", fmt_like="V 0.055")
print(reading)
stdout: V 190
